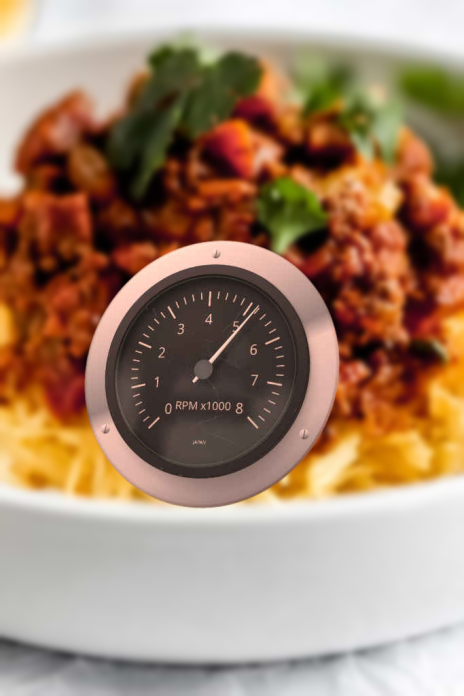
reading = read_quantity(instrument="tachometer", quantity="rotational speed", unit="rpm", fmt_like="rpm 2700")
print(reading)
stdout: rpm 5200
